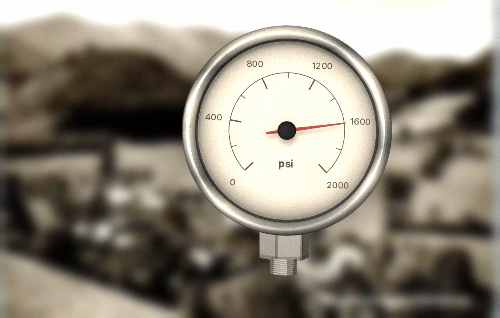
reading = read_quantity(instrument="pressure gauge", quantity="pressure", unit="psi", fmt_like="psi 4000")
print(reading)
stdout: psi 1600
